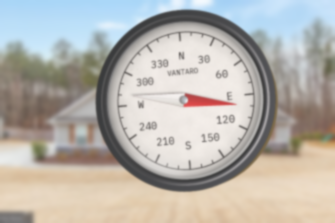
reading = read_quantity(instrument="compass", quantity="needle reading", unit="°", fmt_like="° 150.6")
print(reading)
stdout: ° 100
